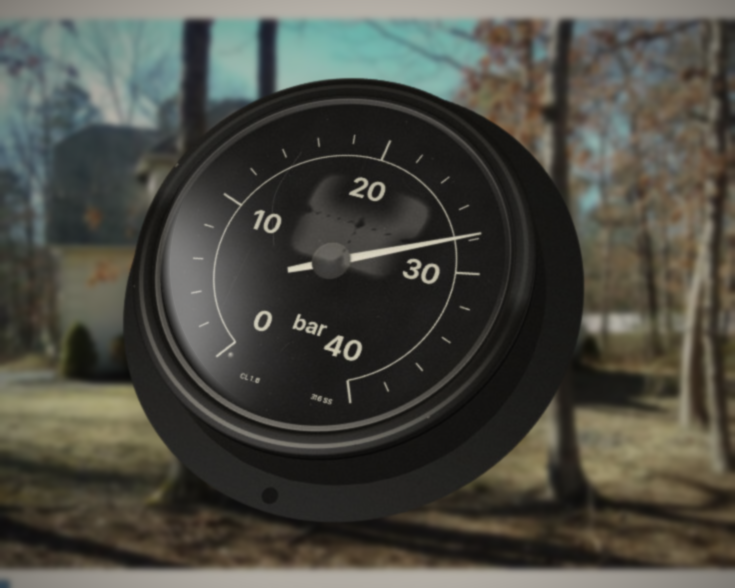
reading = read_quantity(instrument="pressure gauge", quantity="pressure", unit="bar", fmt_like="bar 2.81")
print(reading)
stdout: bar 28
